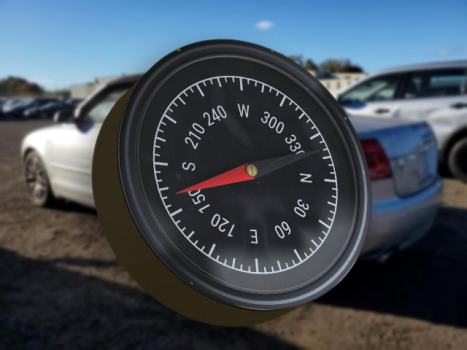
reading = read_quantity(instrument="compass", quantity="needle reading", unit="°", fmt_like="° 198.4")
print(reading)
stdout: ° 160
